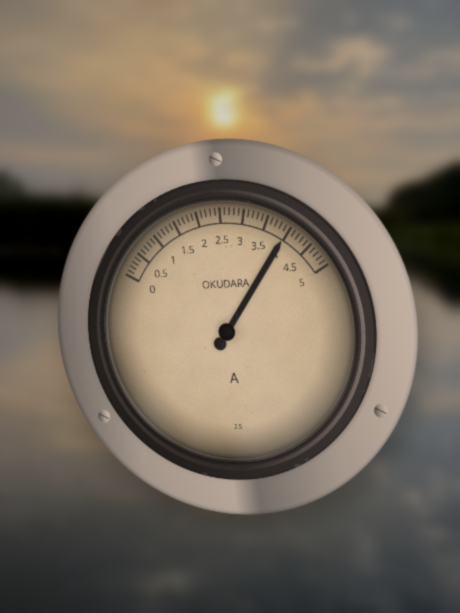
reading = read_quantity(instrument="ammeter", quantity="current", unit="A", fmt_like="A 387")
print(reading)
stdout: A 4
